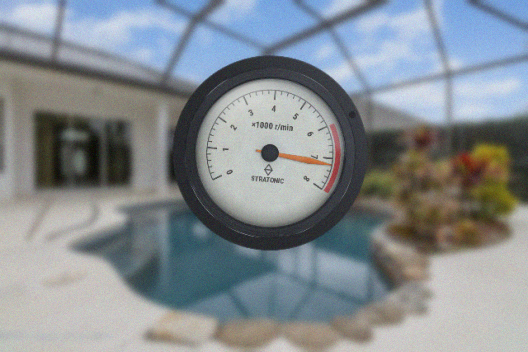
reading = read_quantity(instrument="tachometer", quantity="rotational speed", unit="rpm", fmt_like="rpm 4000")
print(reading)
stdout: rpm 7200
